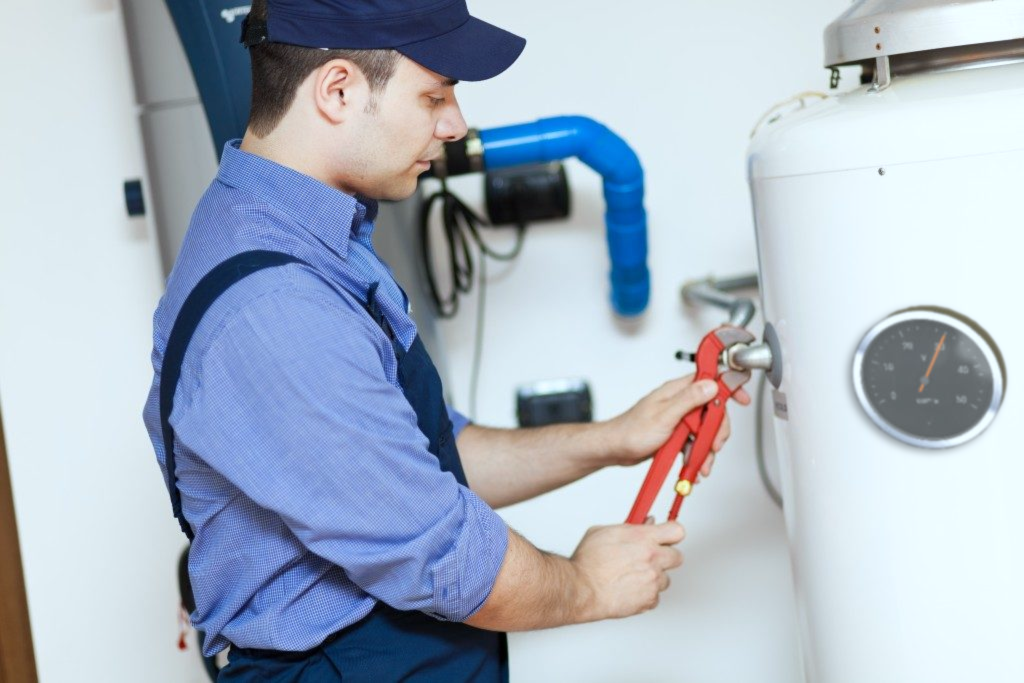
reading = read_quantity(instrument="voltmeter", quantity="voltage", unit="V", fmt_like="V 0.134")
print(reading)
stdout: V 30
